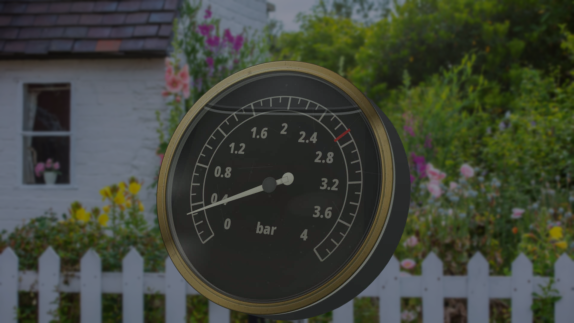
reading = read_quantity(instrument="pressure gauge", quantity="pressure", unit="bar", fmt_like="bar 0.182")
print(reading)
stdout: bar 0.3
